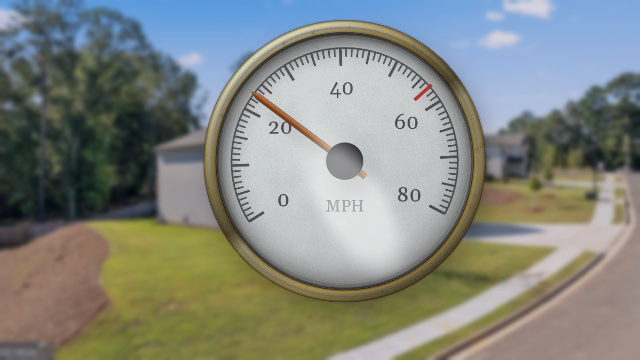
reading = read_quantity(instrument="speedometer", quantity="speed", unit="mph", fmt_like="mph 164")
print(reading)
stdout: mph 23
